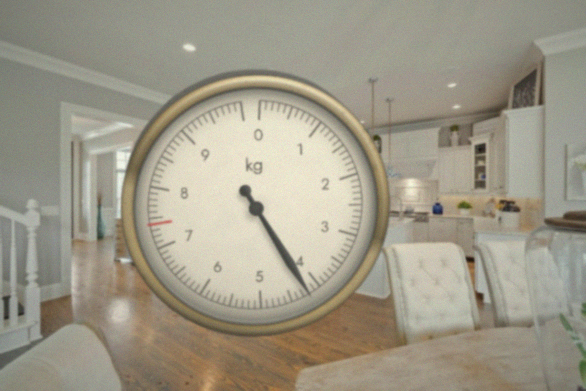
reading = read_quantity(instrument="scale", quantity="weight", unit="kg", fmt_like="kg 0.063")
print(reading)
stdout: kg 4.2
